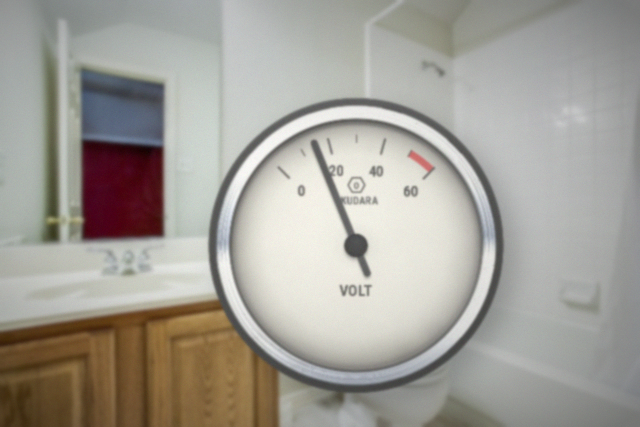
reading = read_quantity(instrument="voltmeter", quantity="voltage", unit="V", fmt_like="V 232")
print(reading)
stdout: V 15
